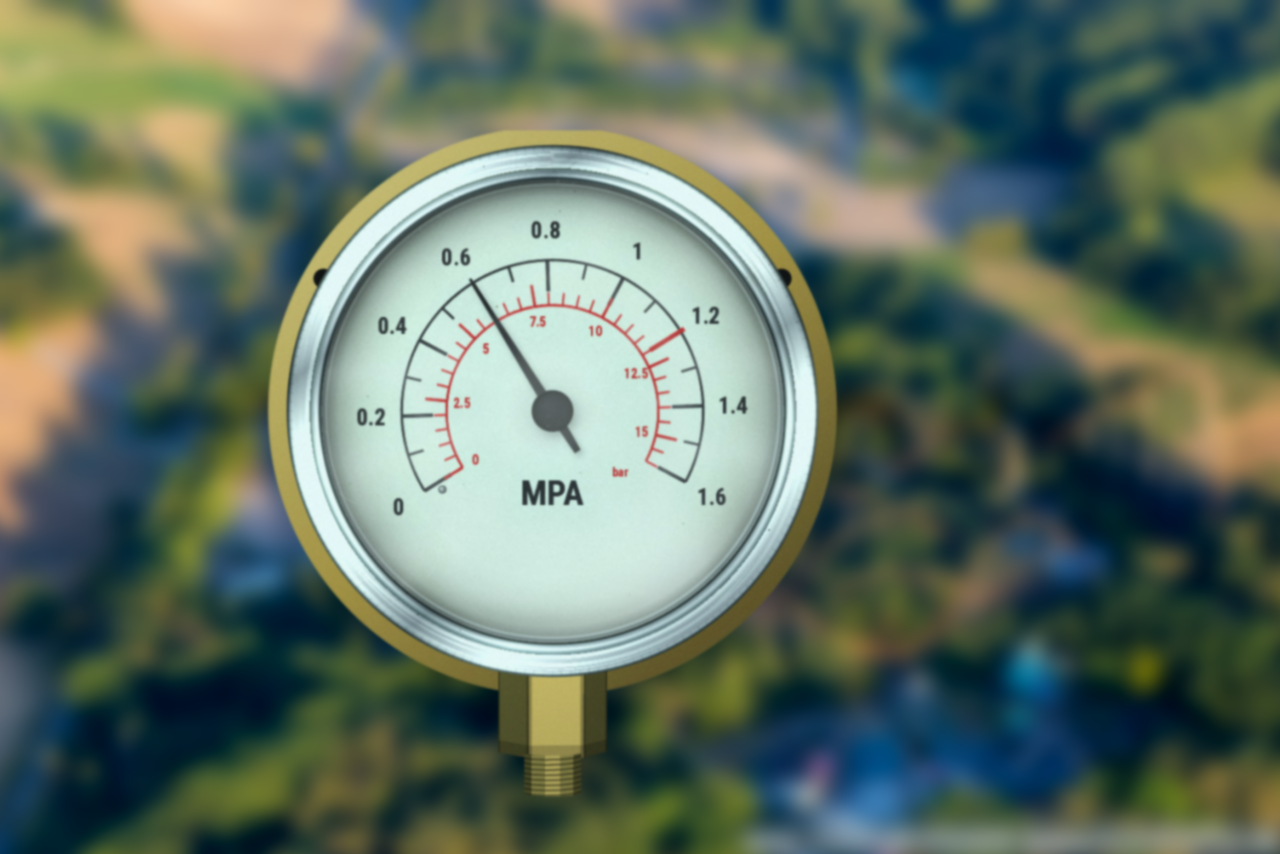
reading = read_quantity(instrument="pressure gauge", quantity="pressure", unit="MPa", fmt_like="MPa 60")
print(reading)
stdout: MPa 0.6
